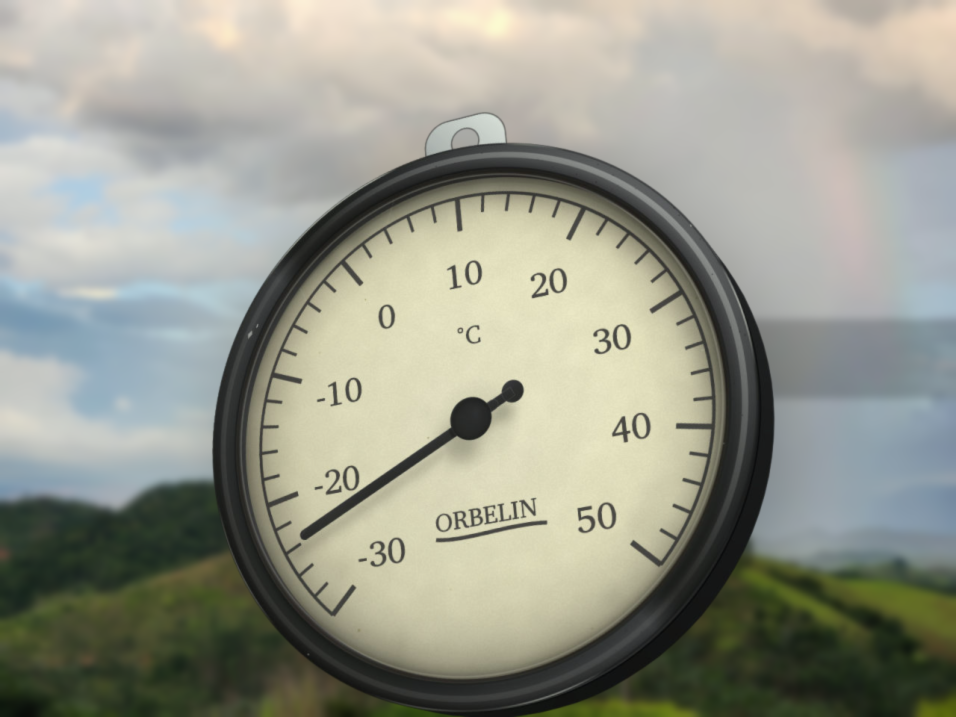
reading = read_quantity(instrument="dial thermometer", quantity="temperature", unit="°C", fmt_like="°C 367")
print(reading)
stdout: °C -24
